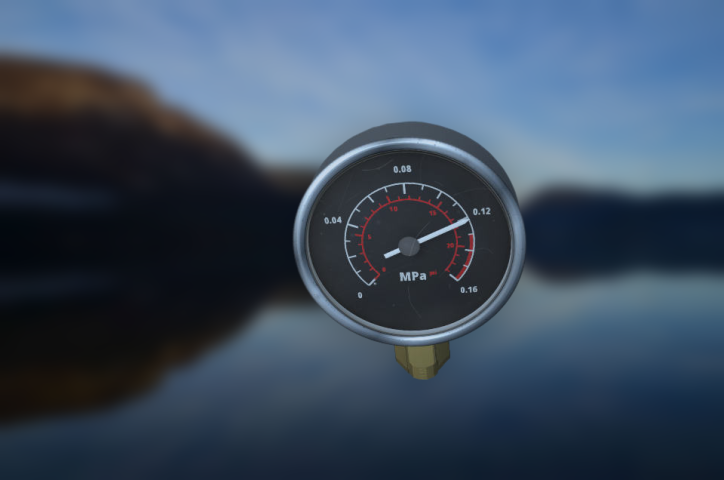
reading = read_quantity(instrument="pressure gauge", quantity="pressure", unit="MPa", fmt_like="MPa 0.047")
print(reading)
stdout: MPa 0.12
